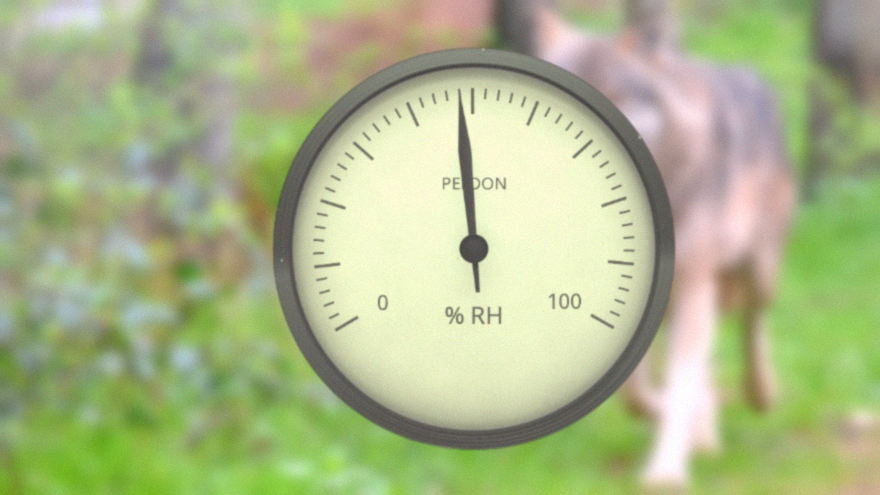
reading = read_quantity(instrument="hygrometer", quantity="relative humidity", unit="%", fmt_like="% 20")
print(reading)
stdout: % 48
